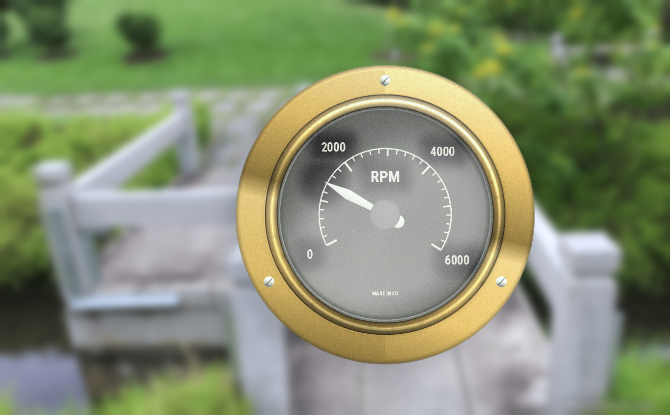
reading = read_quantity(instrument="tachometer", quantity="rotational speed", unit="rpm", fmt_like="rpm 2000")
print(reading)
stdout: rpm 1400
